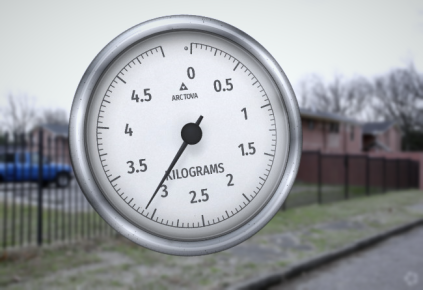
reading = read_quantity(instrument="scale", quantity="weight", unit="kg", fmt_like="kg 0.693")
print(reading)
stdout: kg 3.1
